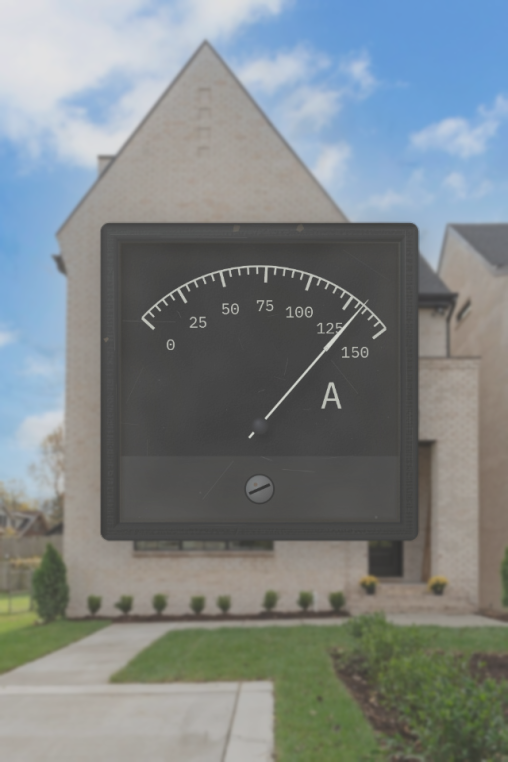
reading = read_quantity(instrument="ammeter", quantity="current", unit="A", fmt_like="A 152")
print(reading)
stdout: A 132.5
